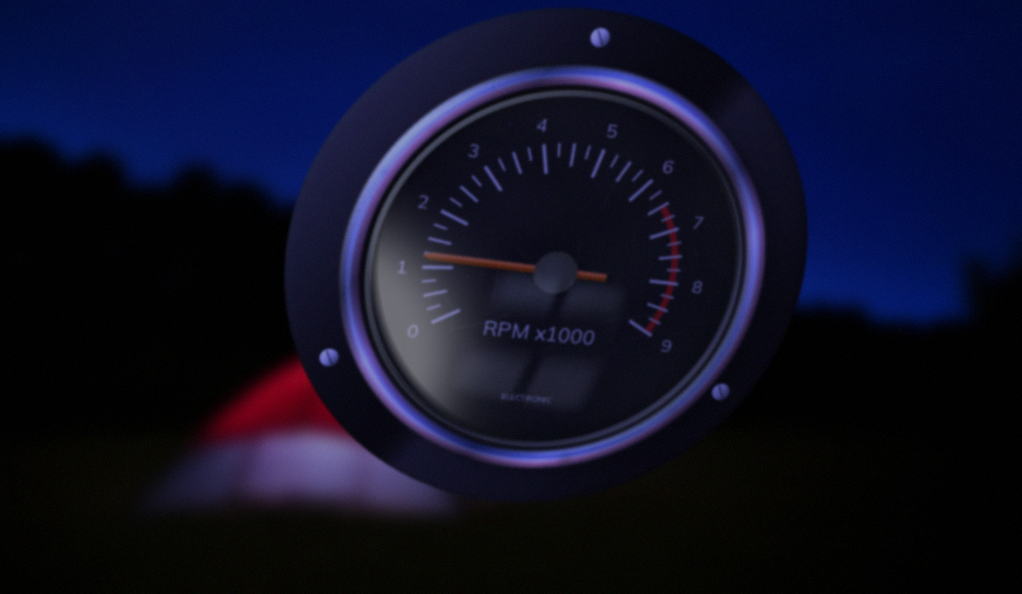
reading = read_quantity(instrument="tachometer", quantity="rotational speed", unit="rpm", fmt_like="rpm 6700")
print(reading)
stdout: rpm 1250
